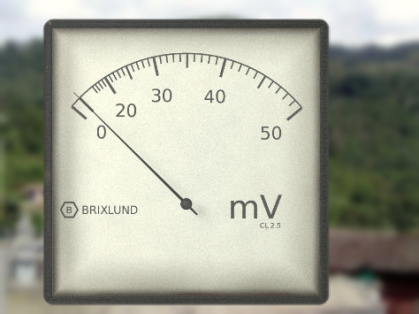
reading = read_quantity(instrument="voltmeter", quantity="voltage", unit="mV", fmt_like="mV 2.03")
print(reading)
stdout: mV 10
